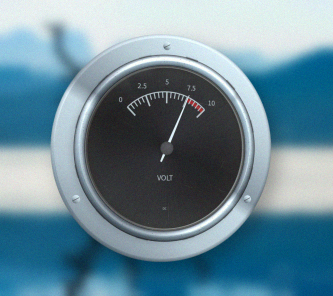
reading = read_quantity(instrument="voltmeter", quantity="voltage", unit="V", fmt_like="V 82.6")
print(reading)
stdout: V 7.5
